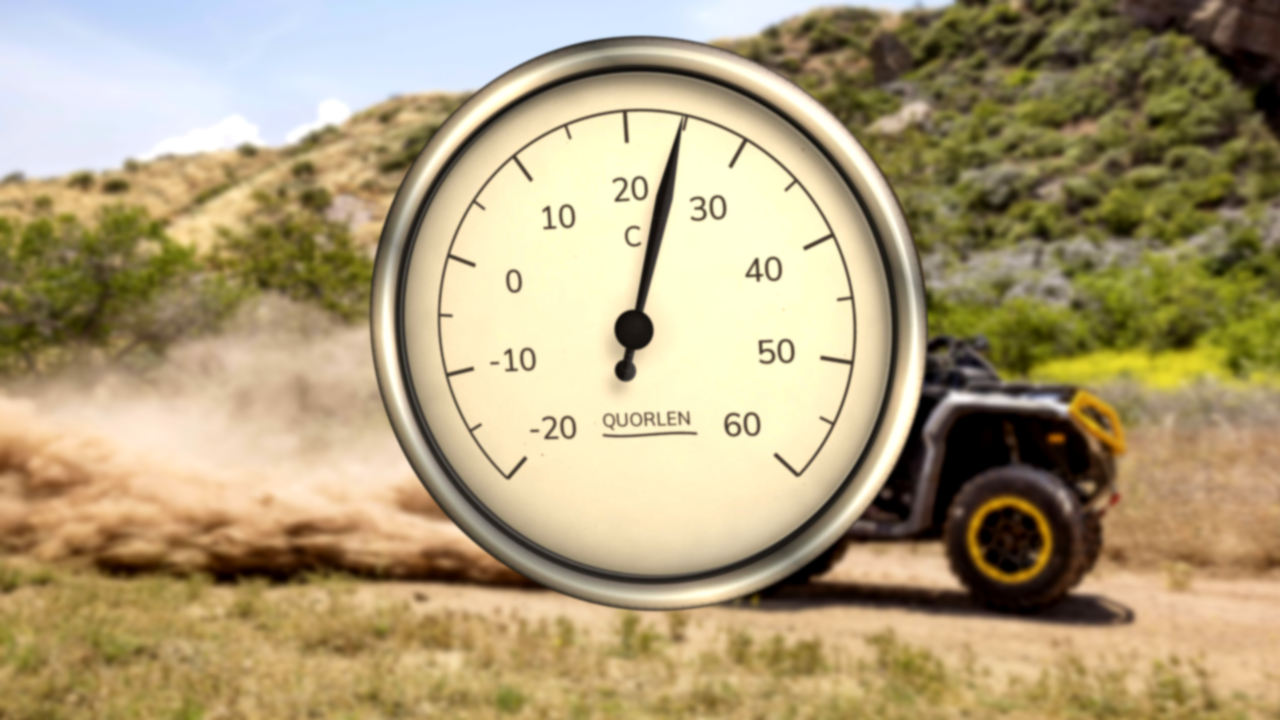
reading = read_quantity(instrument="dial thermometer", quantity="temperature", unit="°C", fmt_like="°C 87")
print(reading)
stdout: °C 25
